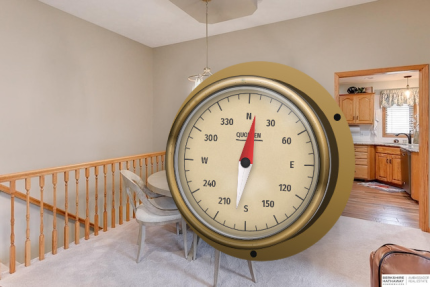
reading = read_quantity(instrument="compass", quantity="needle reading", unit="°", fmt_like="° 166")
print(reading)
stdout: ° 10
